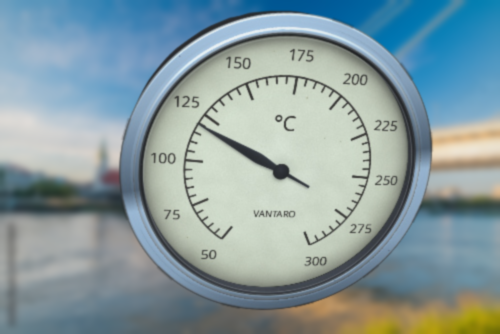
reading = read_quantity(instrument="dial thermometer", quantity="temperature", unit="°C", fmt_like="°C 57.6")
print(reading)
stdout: °C 120
